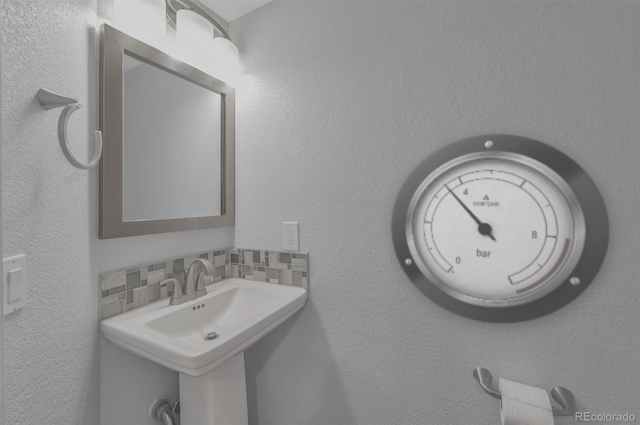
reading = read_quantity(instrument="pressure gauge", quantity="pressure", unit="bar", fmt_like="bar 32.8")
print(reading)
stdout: bar 3.5
